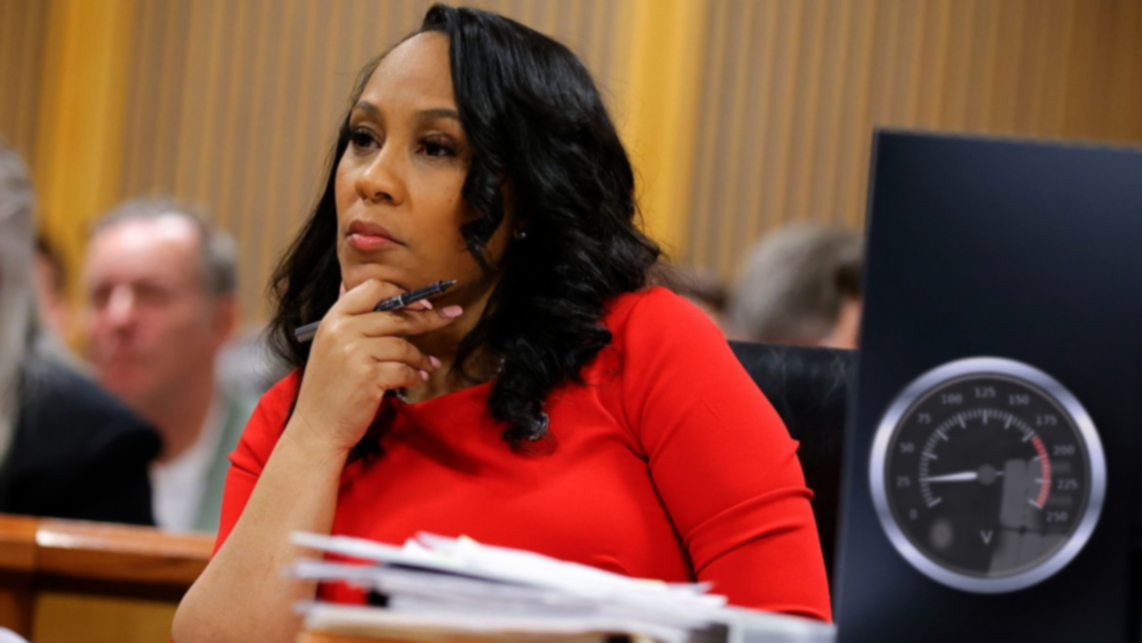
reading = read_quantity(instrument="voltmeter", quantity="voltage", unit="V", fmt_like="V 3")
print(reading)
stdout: V 25
